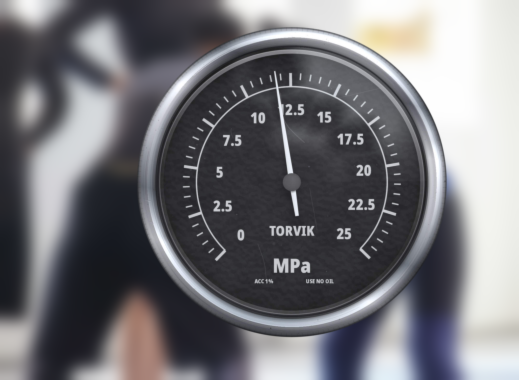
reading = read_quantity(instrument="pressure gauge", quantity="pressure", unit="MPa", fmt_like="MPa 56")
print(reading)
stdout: MPa 11.75
